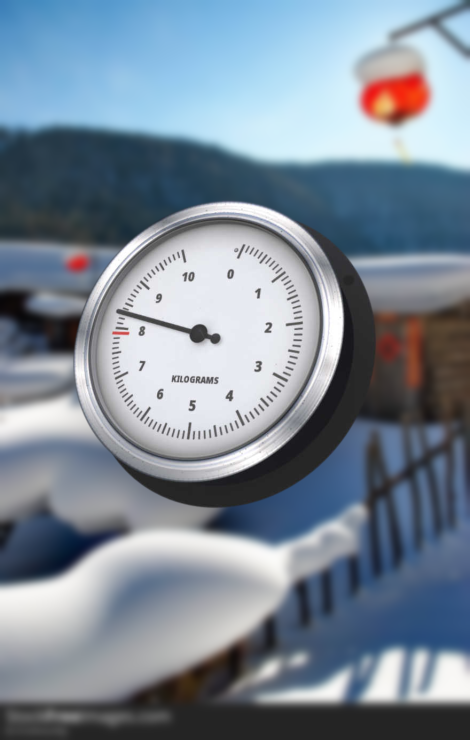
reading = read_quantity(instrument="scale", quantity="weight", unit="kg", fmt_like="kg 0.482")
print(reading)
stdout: kg 8.3
